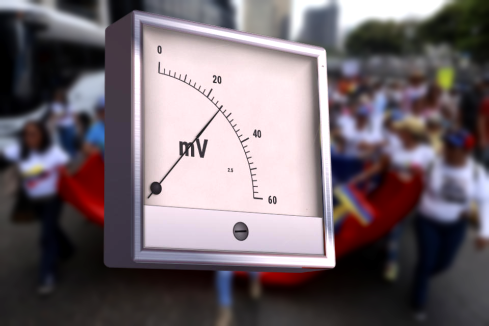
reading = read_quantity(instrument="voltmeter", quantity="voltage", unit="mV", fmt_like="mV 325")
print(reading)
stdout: mV 26
